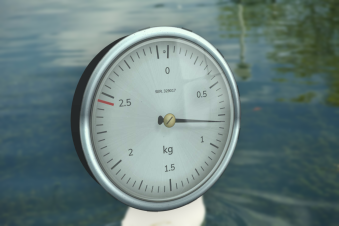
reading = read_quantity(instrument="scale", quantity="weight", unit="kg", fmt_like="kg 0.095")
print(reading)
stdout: kg 0.8
